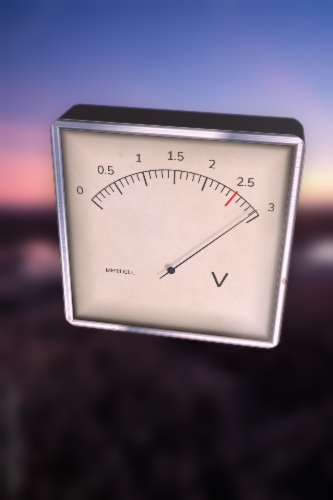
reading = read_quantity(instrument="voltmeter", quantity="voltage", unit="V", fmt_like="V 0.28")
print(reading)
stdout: V 2.9
